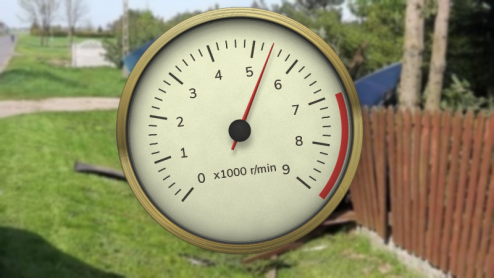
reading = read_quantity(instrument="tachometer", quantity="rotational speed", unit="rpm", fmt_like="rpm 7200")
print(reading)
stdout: rpm 5400
